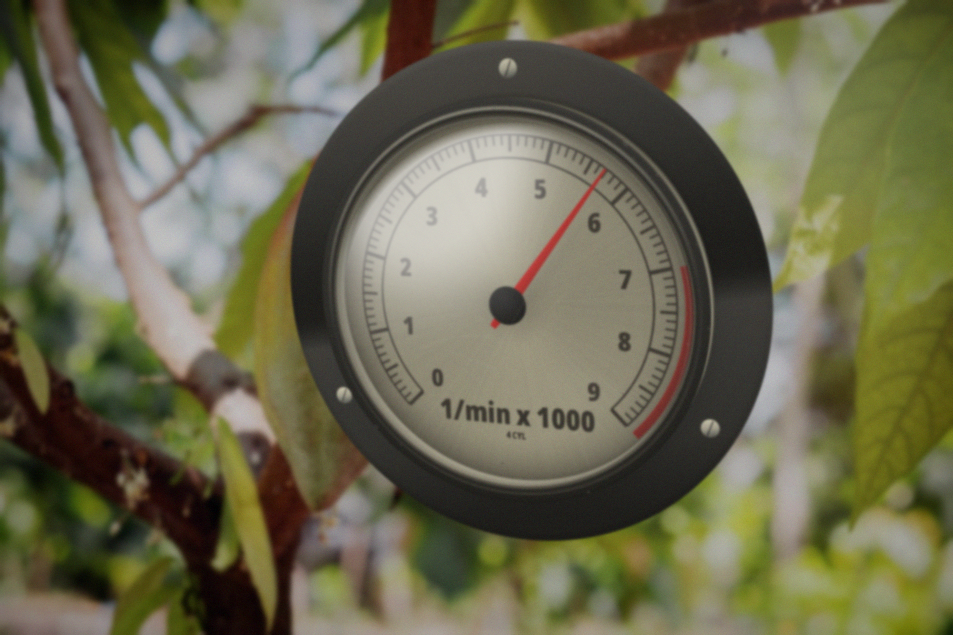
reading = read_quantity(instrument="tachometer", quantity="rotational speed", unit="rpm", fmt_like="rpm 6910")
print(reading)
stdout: rpm 5700
